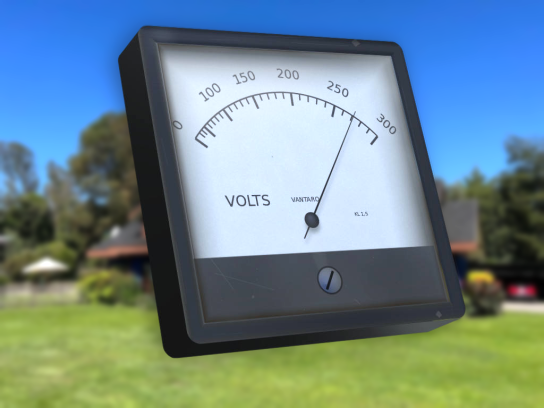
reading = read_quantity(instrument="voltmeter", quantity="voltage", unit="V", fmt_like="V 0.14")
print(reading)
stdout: V 270
